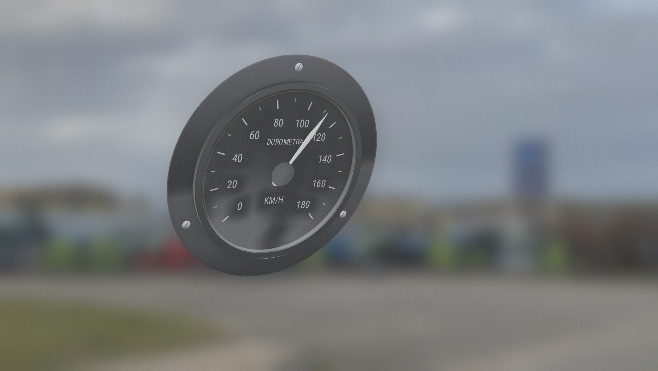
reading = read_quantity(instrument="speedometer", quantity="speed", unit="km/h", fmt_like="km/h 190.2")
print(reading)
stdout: km/h 110
